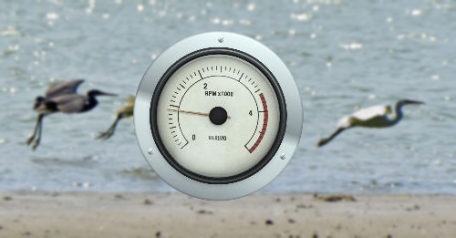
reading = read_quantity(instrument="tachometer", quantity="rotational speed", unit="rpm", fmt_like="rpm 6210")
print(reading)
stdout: rpm 900
